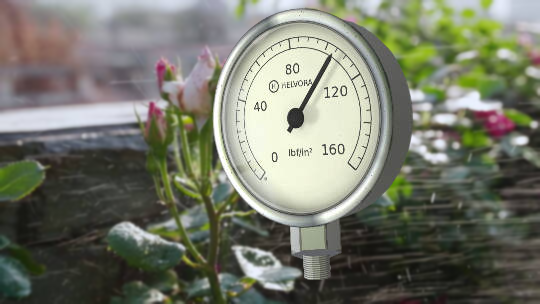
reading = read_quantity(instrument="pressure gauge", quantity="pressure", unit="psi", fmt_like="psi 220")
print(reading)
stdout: psi 105
